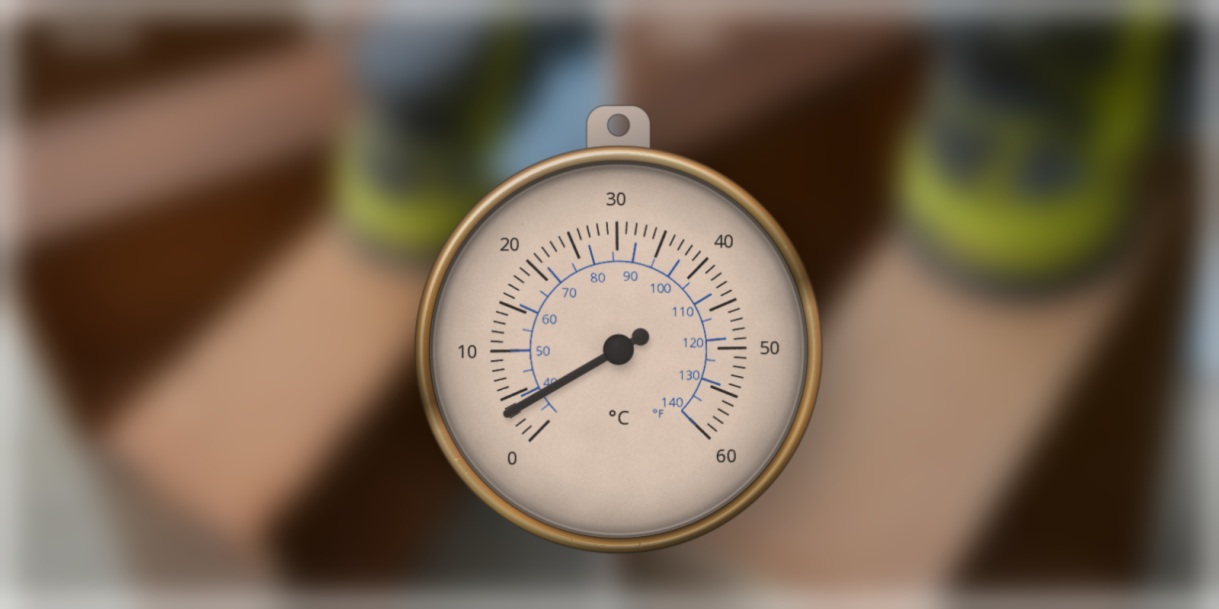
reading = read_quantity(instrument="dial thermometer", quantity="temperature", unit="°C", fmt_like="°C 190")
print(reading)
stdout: °C 3.5
